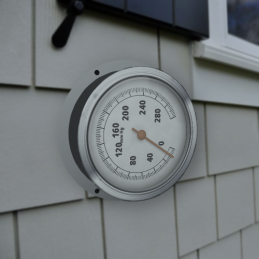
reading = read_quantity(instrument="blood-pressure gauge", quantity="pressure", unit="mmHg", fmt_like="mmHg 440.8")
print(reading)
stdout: mmHg 10
